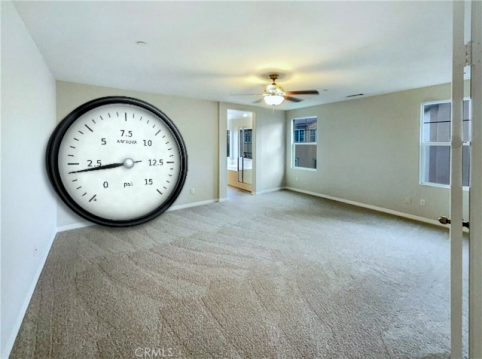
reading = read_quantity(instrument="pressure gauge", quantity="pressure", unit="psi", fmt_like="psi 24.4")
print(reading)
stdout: psi 2
